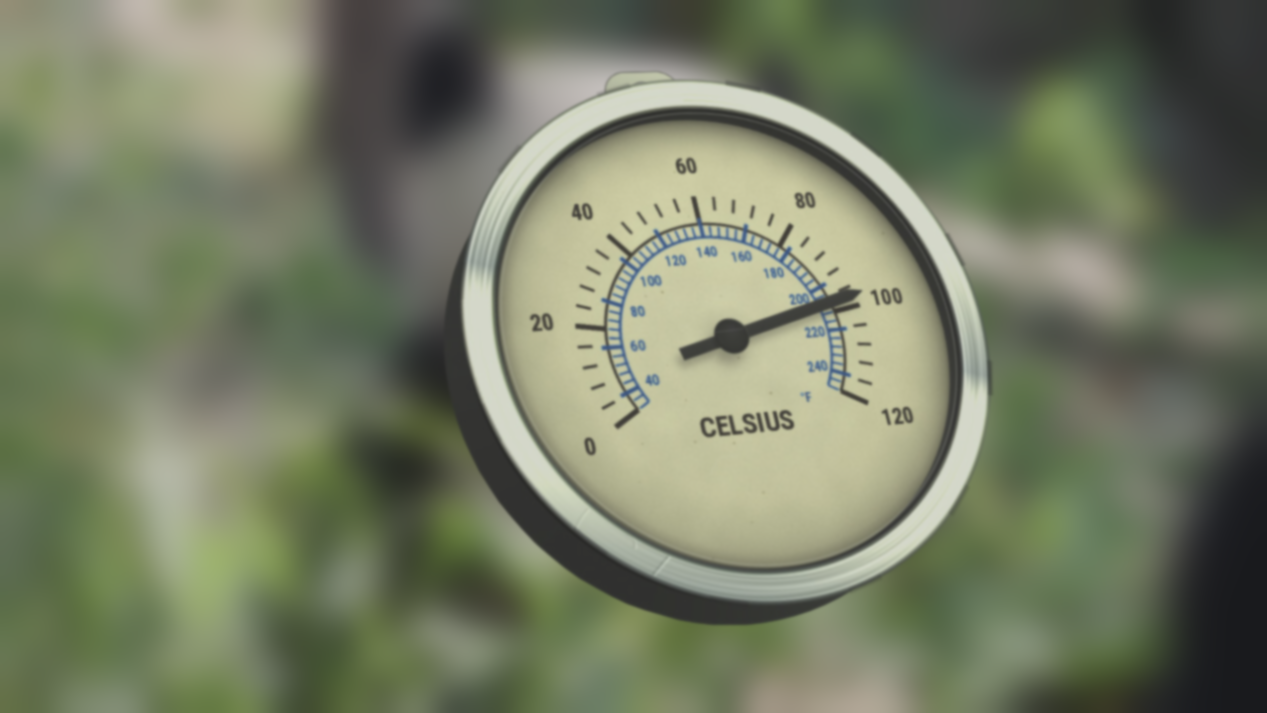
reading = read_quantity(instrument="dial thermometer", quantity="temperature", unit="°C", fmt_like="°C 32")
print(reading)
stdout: °C 98
